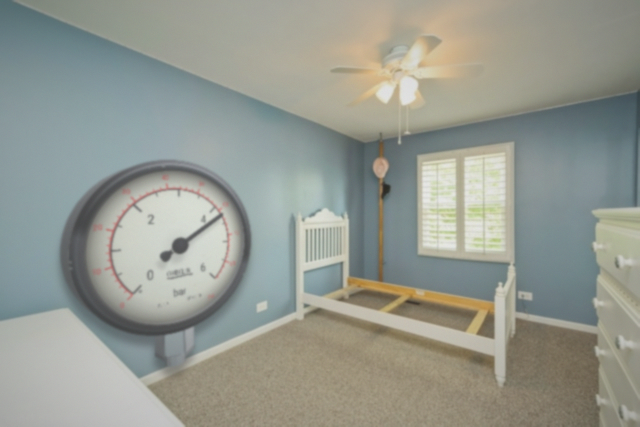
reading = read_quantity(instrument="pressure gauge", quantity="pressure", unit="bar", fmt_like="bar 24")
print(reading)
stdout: bar 4.25
